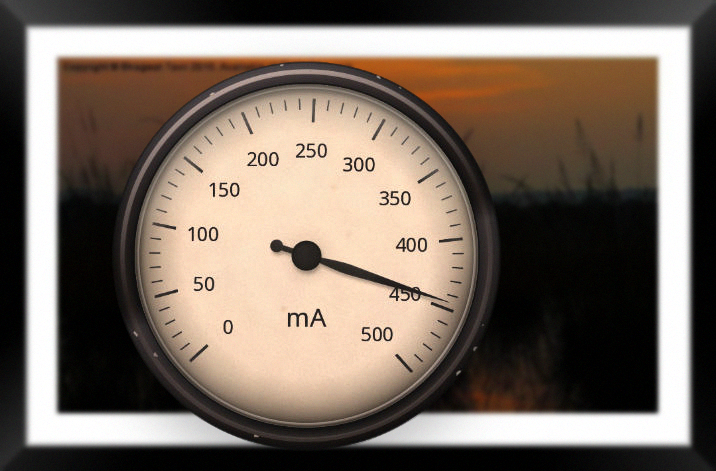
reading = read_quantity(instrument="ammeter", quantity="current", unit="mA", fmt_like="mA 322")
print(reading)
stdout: mA 445
